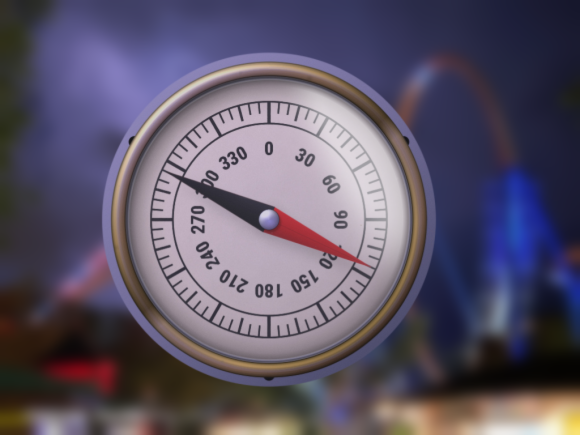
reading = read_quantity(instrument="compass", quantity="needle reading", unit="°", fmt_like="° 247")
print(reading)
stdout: ° 115
